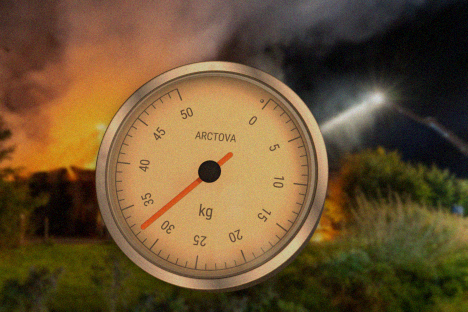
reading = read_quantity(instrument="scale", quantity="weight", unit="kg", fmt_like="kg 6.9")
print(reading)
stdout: kg 32
